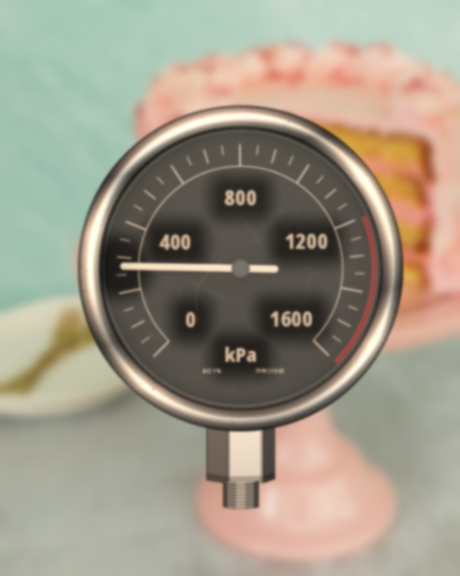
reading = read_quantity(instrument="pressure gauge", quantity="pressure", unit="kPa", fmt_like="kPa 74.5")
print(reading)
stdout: kPa 275
